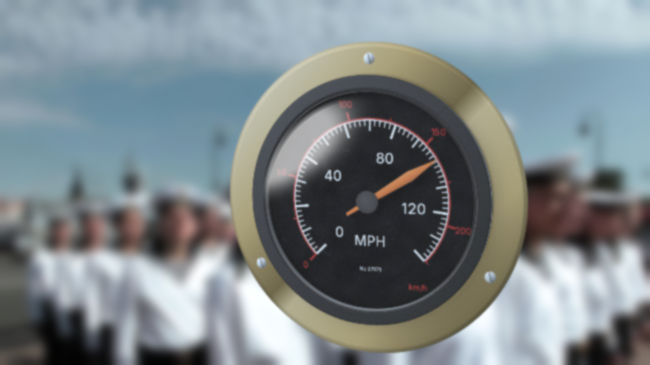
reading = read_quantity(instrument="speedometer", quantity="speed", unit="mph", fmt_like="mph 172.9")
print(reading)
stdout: mph 100
